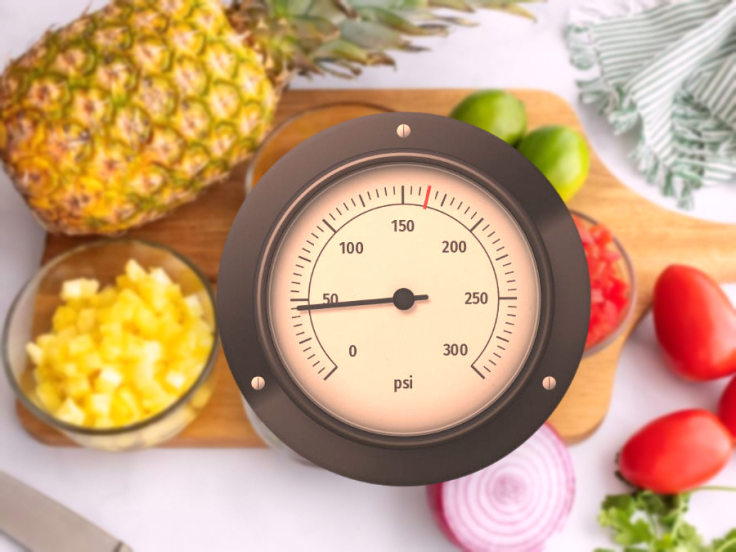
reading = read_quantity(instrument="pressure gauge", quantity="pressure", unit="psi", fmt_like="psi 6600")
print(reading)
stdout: psi 45
